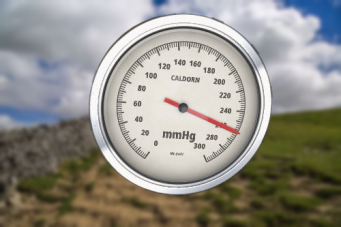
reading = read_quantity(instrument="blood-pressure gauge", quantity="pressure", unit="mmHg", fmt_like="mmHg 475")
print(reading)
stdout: mmHg 260
